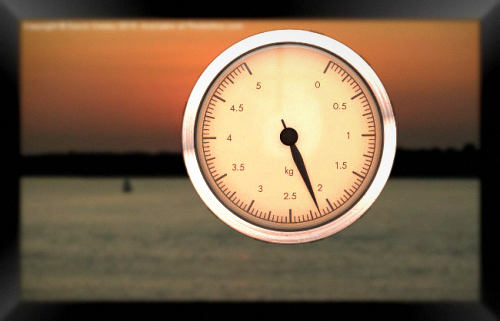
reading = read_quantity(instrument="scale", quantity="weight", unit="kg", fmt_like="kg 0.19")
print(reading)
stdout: kg 2.15
